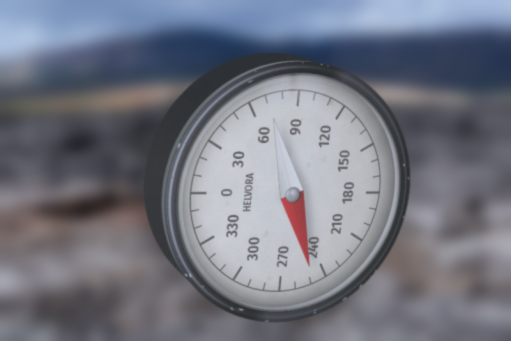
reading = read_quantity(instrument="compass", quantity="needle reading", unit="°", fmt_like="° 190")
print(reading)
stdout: ° 250
